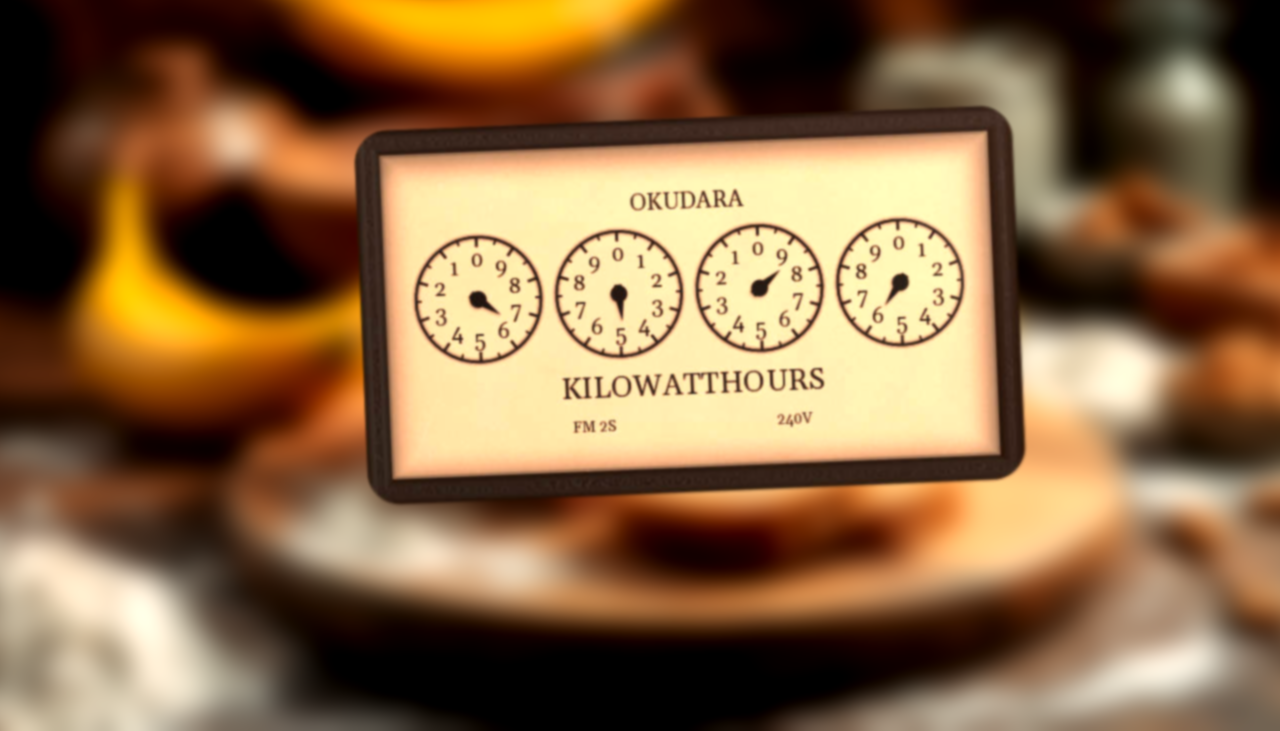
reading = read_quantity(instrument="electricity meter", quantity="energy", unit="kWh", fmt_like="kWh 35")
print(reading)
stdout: kWh 6486
